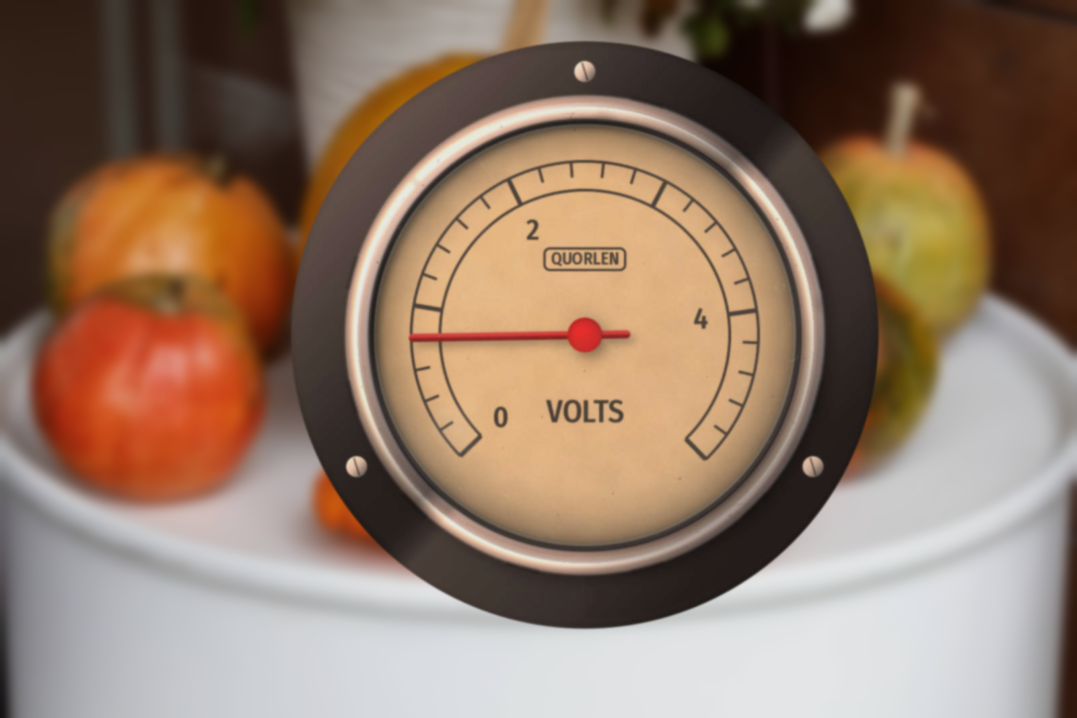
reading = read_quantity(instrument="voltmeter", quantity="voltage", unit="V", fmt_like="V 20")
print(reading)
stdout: V 0.8
